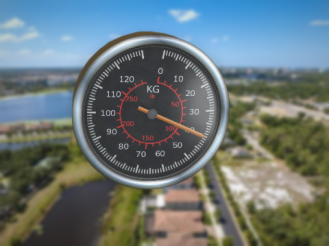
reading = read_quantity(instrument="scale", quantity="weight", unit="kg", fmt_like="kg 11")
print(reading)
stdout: kg 40
